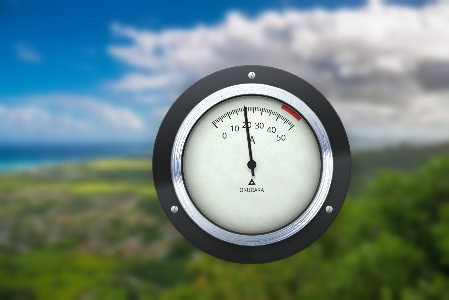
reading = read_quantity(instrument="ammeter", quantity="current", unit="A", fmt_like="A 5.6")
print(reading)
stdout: A 20
